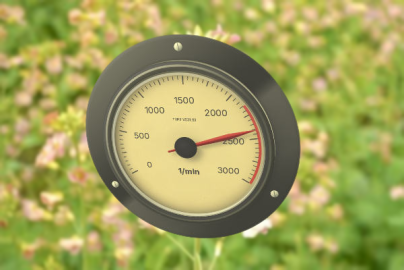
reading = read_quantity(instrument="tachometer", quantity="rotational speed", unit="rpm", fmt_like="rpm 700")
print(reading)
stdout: rpm 2400
